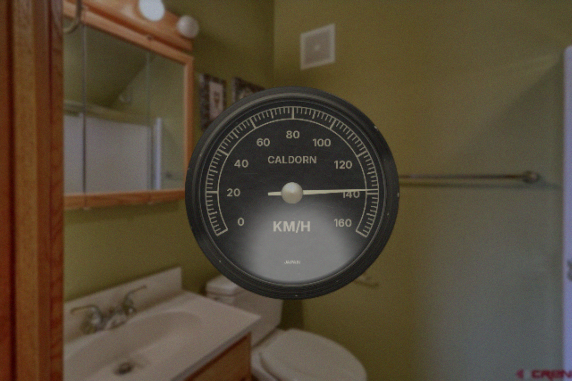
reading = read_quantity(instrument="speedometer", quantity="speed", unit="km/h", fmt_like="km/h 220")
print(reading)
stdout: km/h 138
